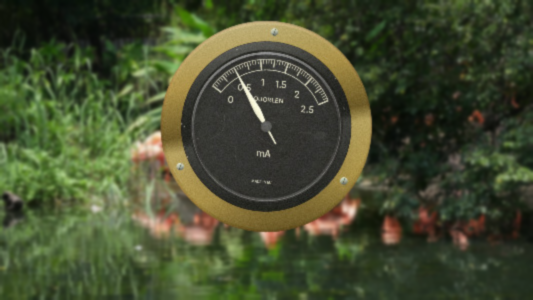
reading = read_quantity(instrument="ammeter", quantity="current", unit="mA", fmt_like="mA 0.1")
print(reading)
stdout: mA 0.5
